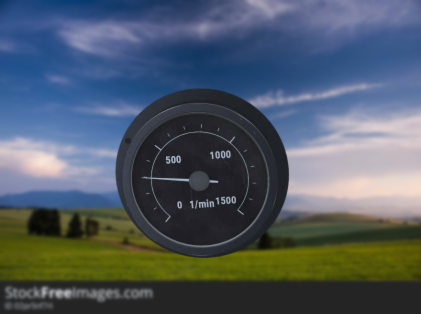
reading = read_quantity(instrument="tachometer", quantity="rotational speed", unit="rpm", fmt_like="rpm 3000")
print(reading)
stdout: rpm 300
